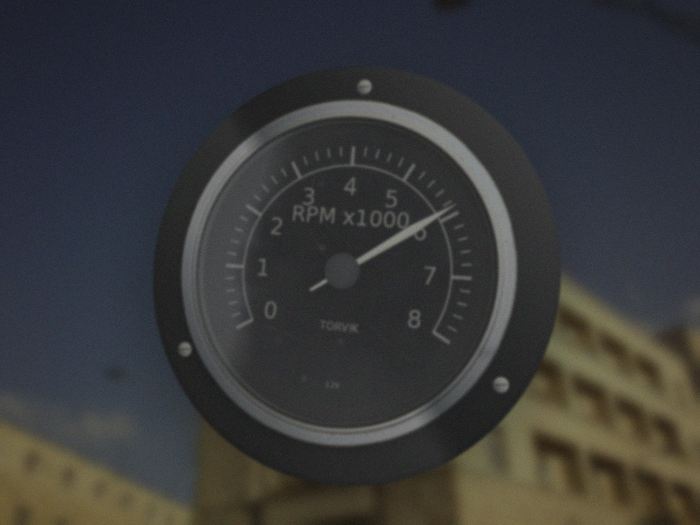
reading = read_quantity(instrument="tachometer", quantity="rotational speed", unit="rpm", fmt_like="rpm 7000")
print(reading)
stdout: rpm 5900
